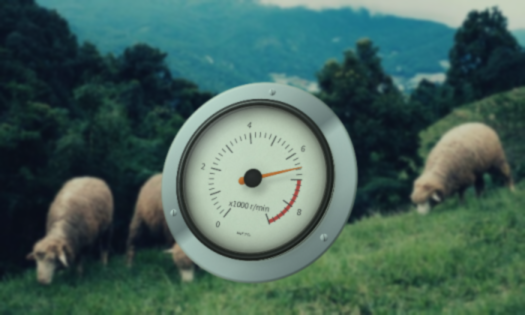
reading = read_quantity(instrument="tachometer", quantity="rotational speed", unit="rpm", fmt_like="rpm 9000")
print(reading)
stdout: rpm 6600
